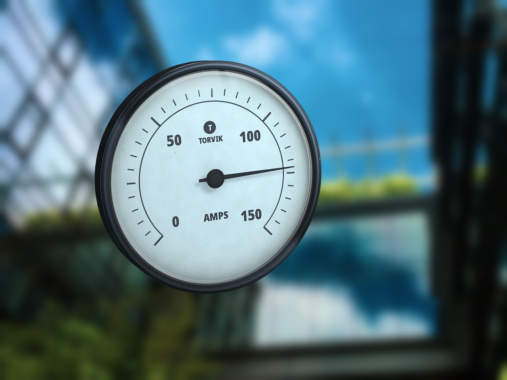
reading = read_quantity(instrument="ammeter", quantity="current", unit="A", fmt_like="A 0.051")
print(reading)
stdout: A 122.5
